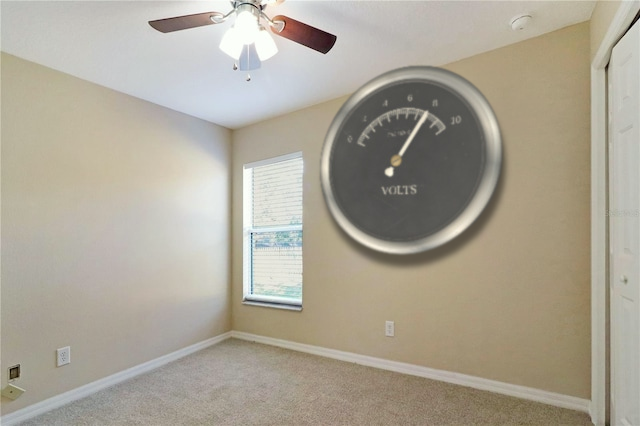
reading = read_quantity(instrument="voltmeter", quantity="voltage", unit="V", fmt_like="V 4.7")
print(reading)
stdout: V 8
